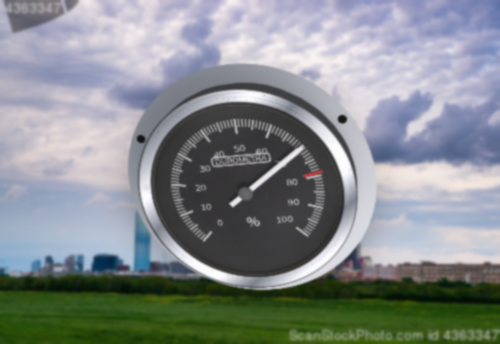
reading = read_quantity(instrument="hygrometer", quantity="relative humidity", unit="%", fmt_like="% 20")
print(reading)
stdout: % 70
